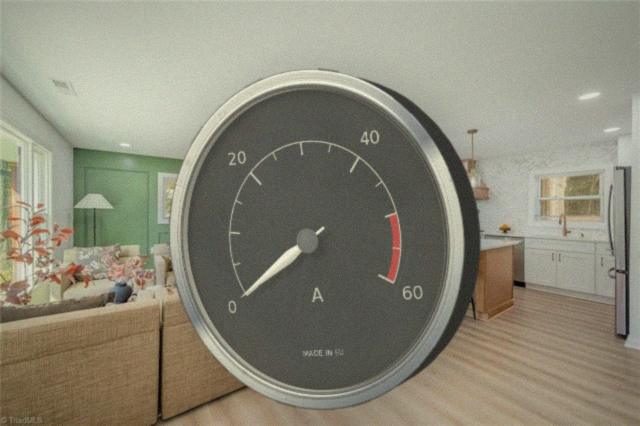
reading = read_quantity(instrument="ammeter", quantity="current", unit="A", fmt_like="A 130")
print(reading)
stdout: A 0
